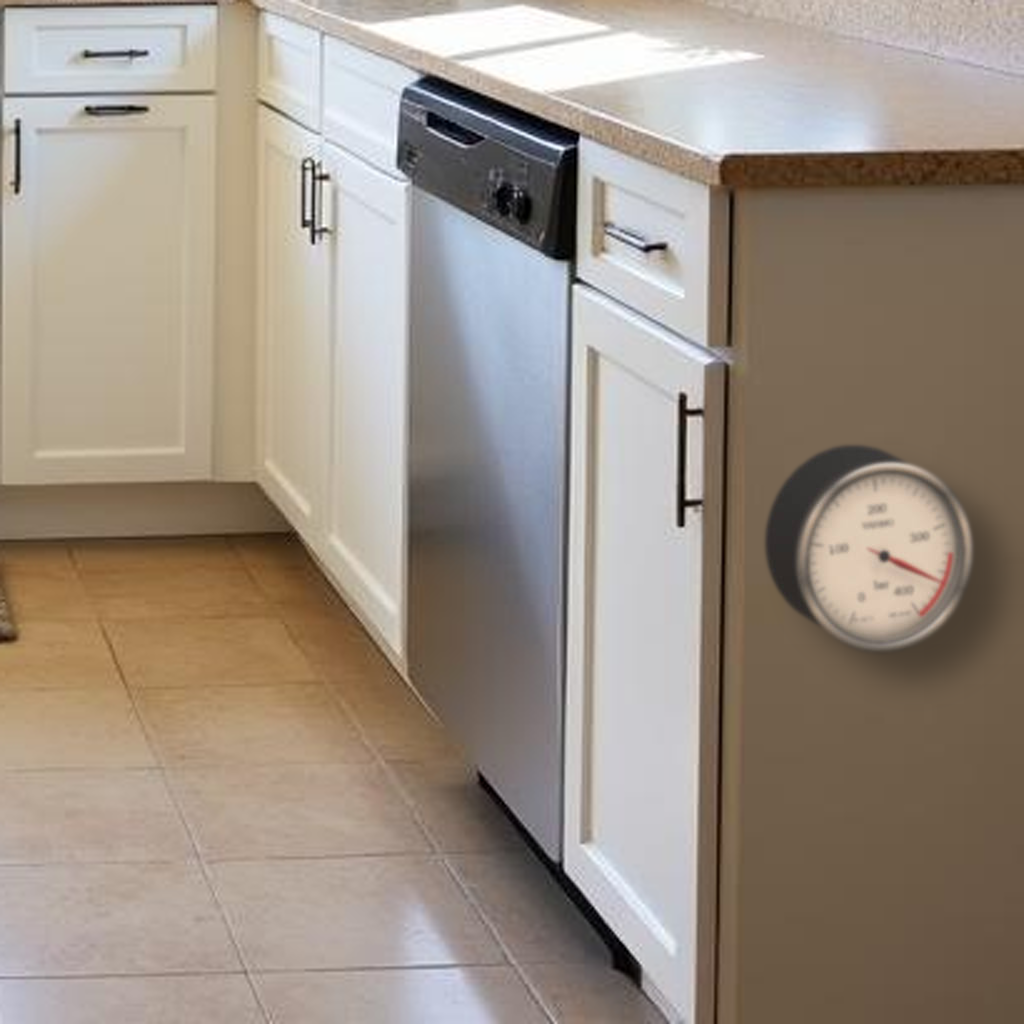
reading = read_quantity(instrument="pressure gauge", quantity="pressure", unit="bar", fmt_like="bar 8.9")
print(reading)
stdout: bar 360
